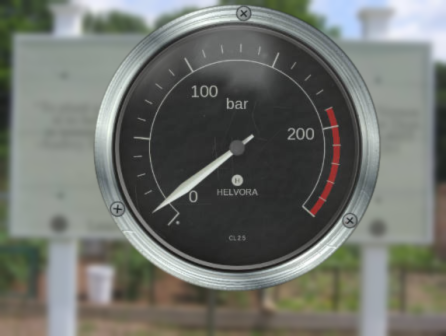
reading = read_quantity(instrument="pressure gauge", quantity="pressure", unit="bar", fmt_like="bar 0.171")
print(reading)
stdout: bar 10
